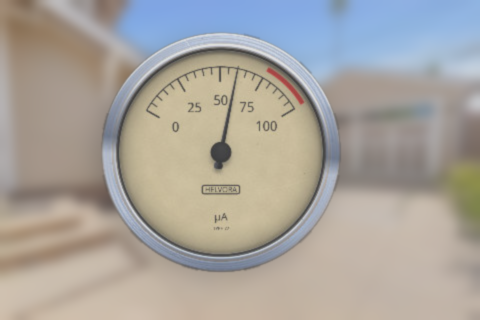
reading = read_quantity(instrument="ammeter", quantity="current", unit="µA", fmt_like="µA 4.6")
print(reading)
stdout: µA 60
